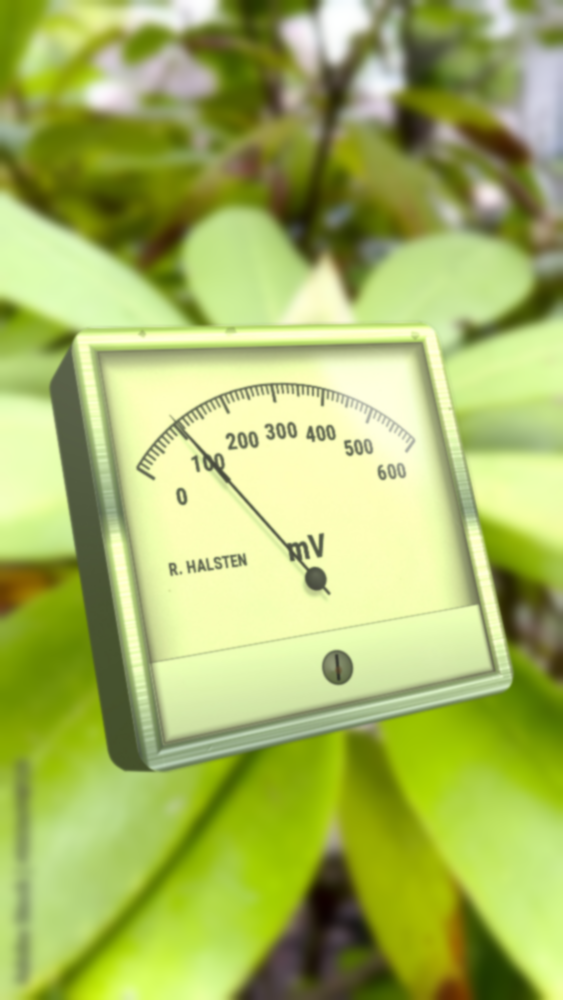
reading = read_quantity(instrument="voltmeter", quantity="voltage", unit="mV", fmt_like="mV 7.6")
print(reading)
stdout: mV 100
